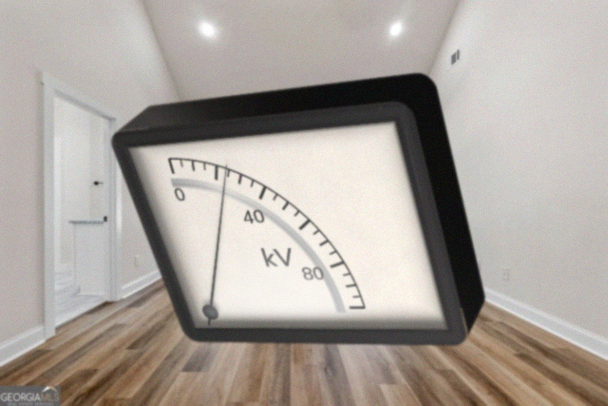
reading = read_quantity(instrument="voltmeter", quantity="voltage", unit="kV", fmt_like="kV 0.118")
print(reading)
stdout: kV 25
